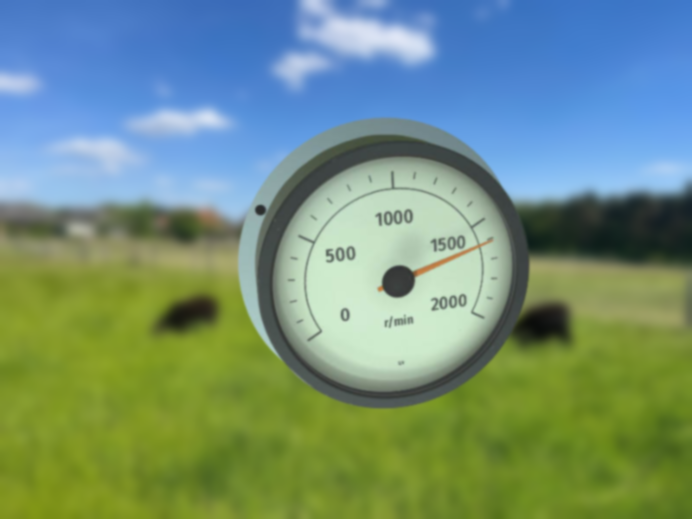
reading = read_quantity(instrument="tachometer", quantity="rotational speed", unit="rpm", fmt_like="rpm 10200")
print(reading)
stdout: rpm 1600
